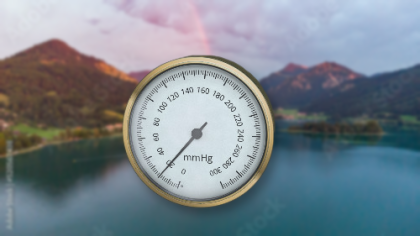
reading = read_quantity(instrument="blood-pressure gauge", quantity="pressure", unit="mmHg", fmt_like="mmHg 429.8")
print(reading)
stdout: mmHg 20
